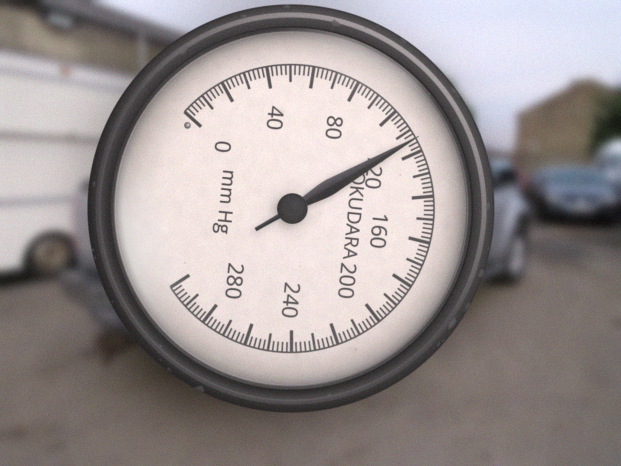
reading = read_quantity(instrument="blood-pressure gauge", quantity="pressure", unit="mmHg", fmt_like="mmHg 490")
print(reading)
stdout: mmHg 114
